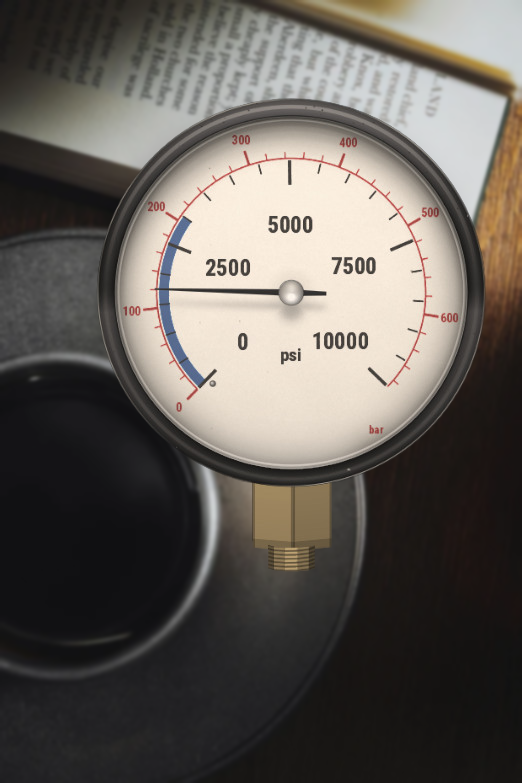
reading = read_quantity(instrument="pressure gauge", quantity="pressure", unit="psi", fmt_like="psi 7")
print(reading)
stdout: psi 1750
